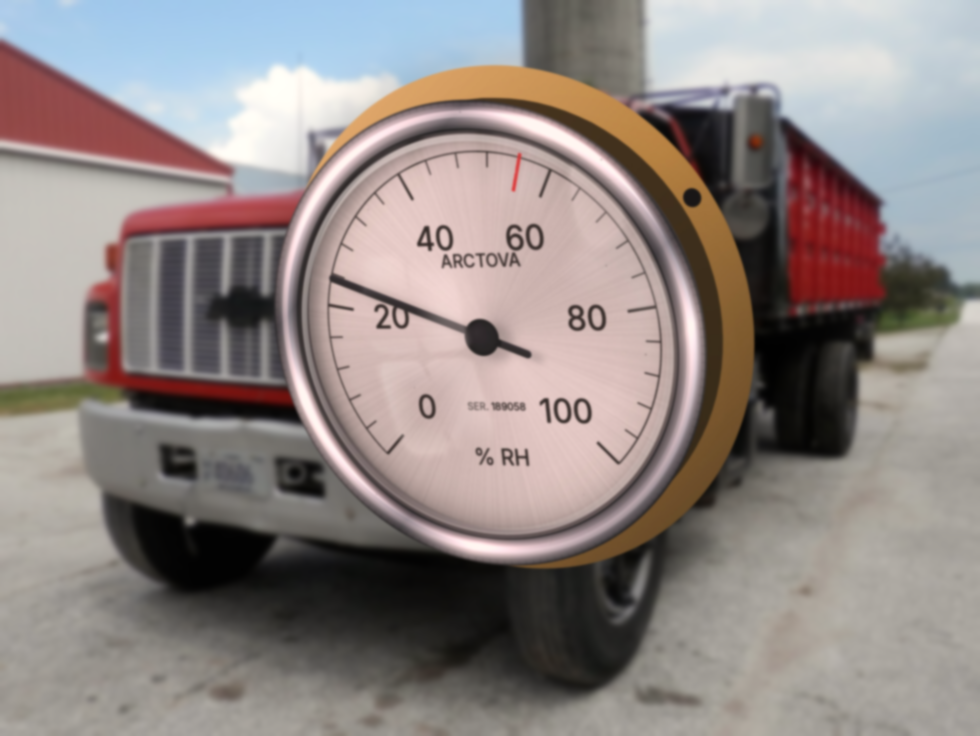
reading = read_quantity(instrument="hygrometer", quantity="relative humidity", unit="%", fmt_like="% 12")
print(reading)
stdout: % 24
